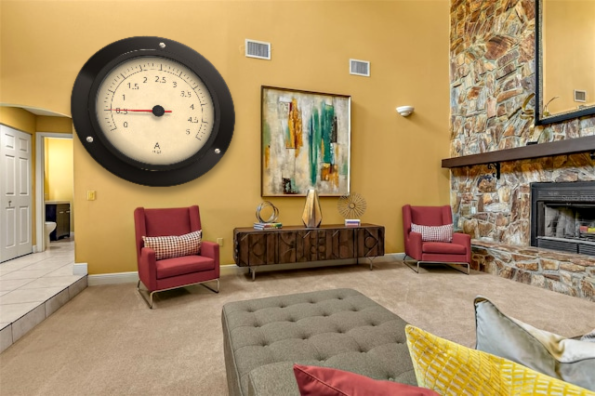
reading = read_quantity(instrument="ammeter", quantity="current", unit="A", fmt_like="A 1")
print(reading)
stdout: A 0.5
